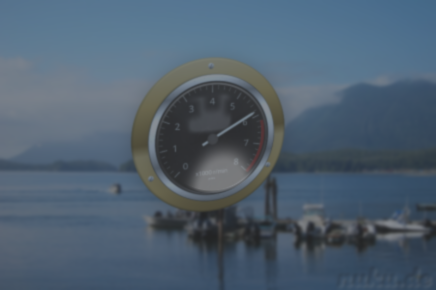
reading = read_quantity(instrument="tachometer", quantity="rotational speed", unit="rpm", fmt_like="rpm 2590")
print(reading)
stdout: rpm 5800
